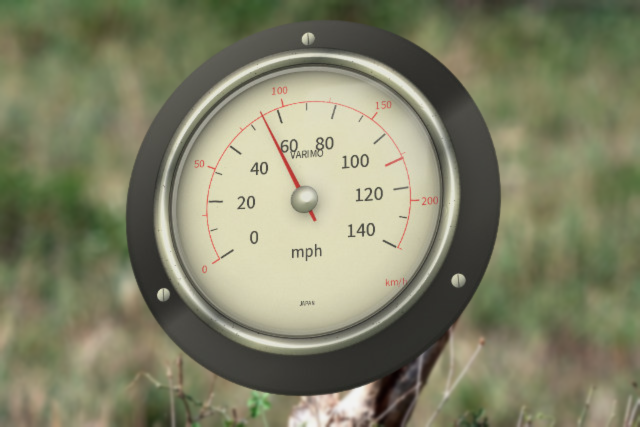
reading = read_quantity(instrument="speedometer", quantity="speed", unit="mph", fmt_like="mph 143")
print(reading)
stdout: mph 55
